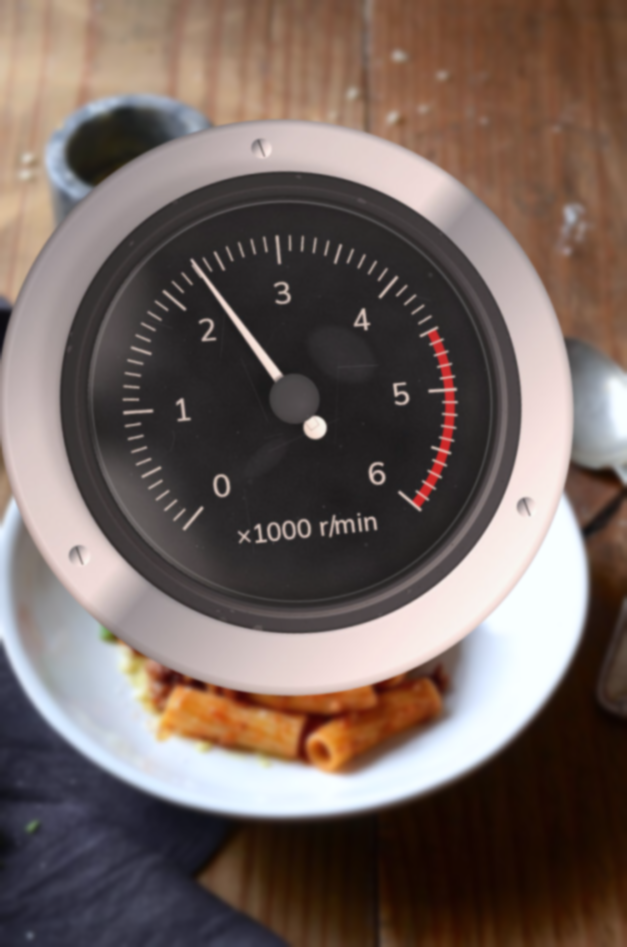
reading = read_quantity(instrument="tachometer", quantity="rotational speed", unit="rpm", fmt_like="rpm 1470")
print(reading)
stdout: rpm 2300
